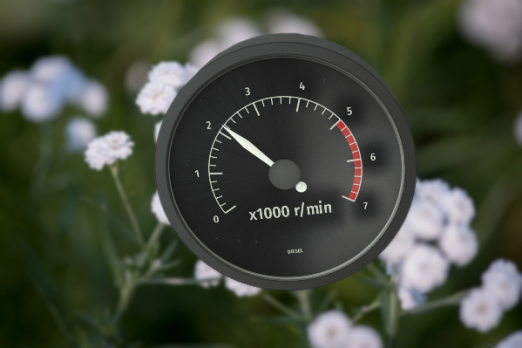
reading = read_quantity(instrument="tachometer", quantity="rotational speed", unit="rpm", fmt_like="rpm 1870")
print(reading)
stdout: rpm 2200
